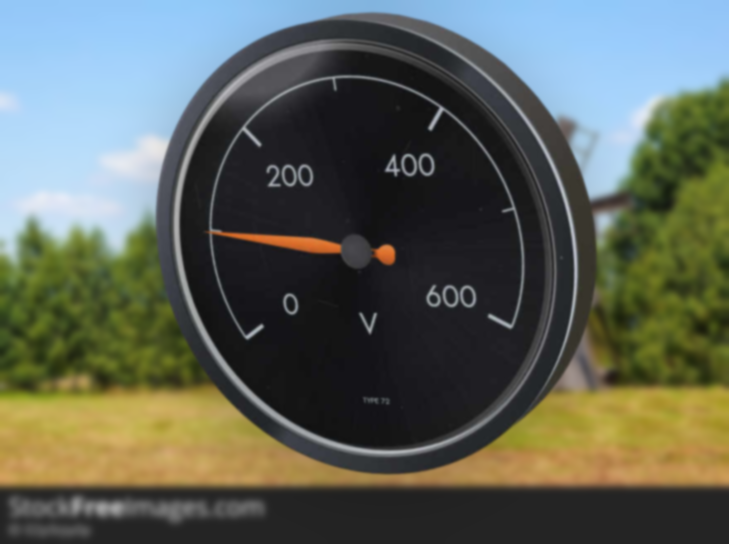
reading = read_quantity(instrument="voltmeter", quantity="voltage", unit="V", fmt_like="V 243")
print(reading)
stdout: V 100
